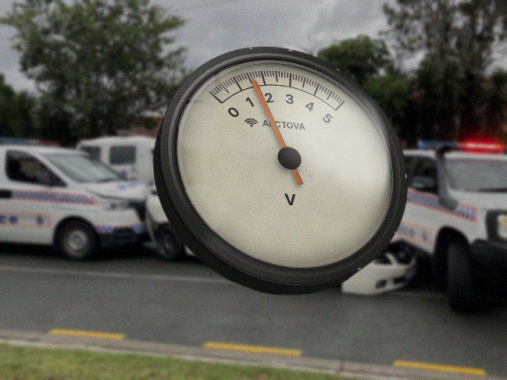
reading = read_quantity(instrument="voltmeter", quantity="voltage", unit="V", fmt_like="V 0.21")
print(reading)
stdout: V 1.5
